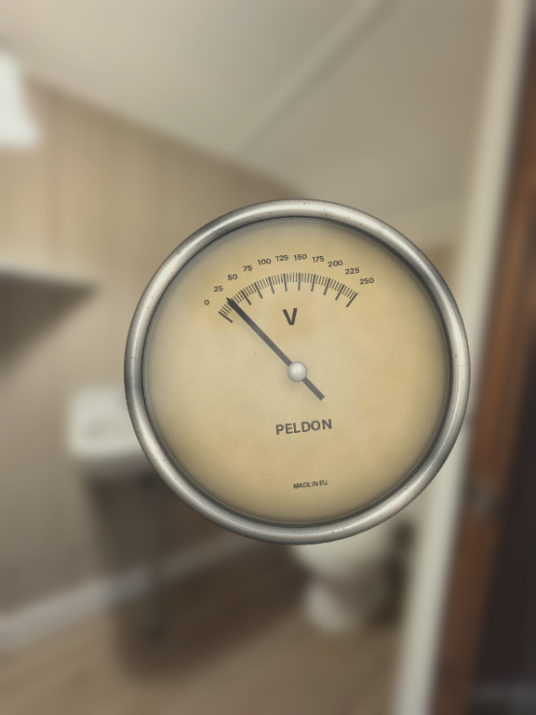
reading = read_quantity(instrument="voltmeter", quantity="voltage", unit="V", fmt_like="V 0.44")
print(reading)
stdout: V 25
